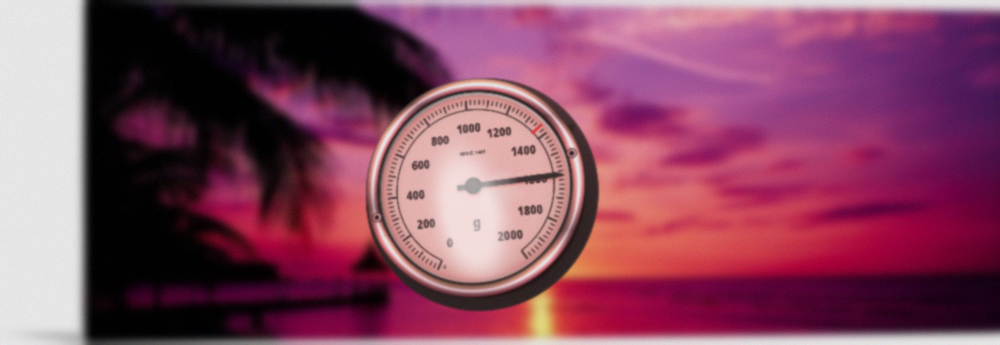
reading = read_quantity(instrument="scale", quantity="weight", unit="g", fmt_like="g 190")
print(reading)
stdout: g 1600
